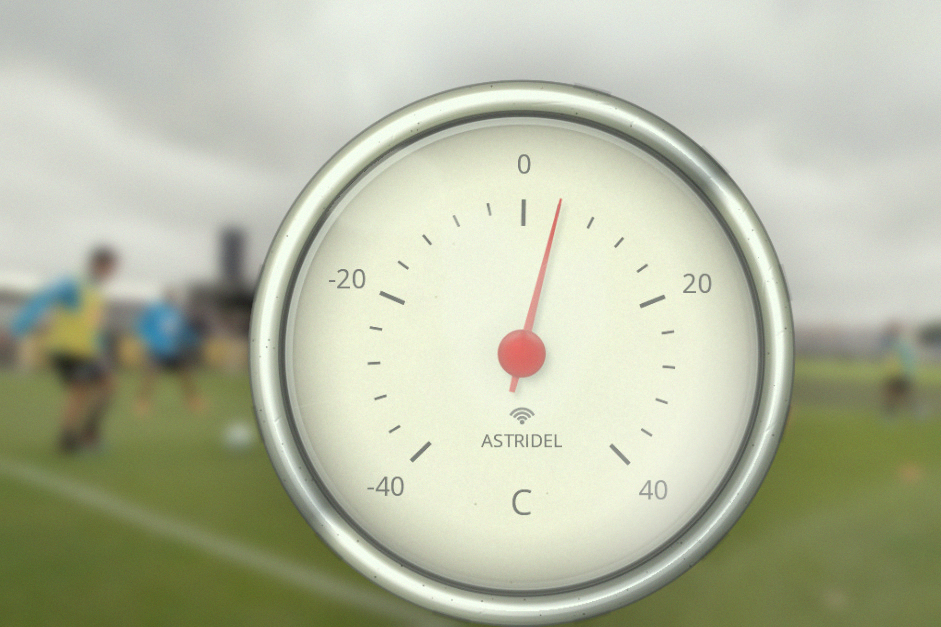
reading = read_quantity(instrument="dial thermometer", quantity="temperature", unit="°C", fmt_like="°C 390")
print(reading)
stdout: °C 4
